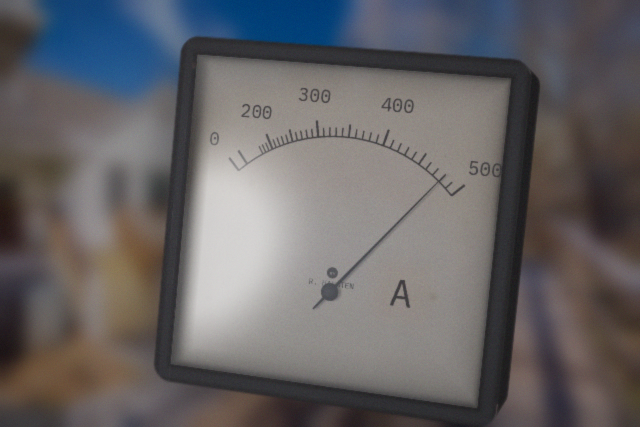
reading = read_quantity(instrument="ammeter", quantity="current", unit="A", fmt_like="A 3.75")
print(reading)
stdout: A 480
